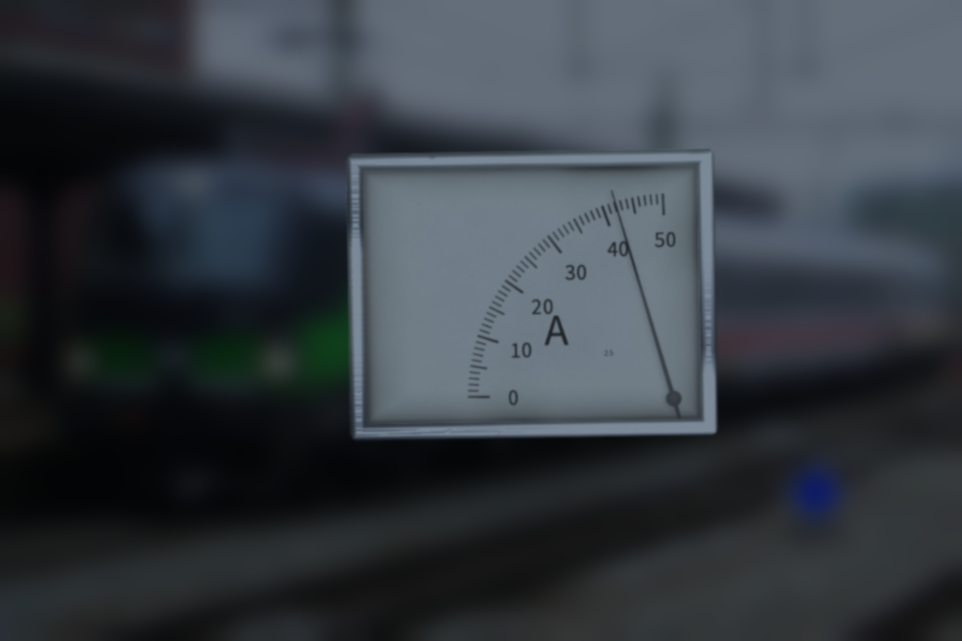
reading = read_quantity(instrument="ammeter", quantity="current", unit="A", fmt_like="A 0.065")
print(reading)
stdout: A 42
